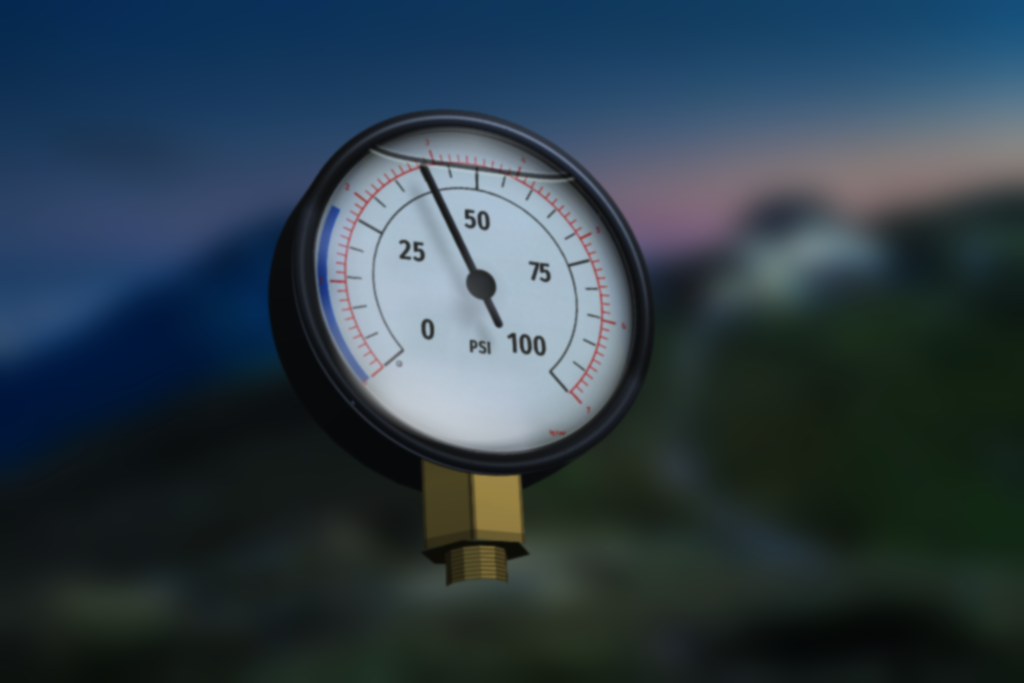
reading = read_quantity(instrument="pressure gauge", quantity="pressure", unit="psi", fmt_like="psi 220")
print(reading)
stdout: psi 40
